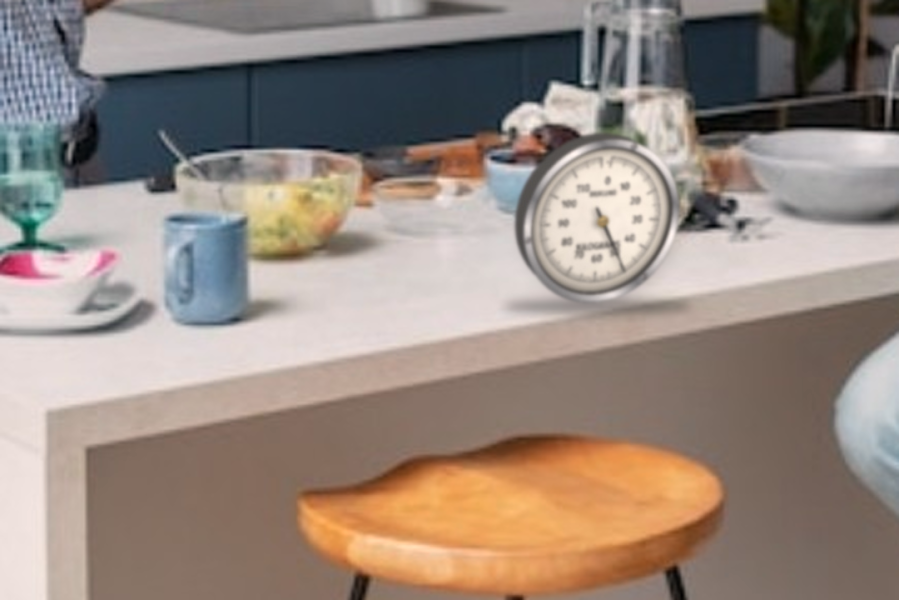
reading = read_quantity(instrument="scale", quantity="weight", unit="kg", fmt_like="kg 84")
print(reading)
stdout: kg 50
